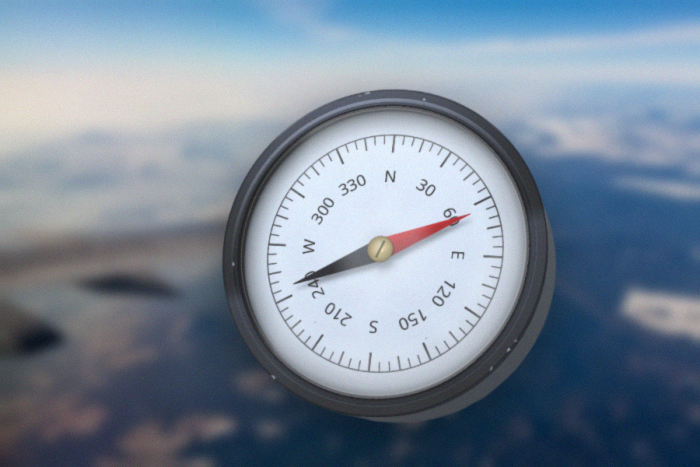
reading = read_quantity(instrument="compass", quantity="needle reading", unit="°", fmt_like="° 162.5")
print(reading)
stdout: ° 65
